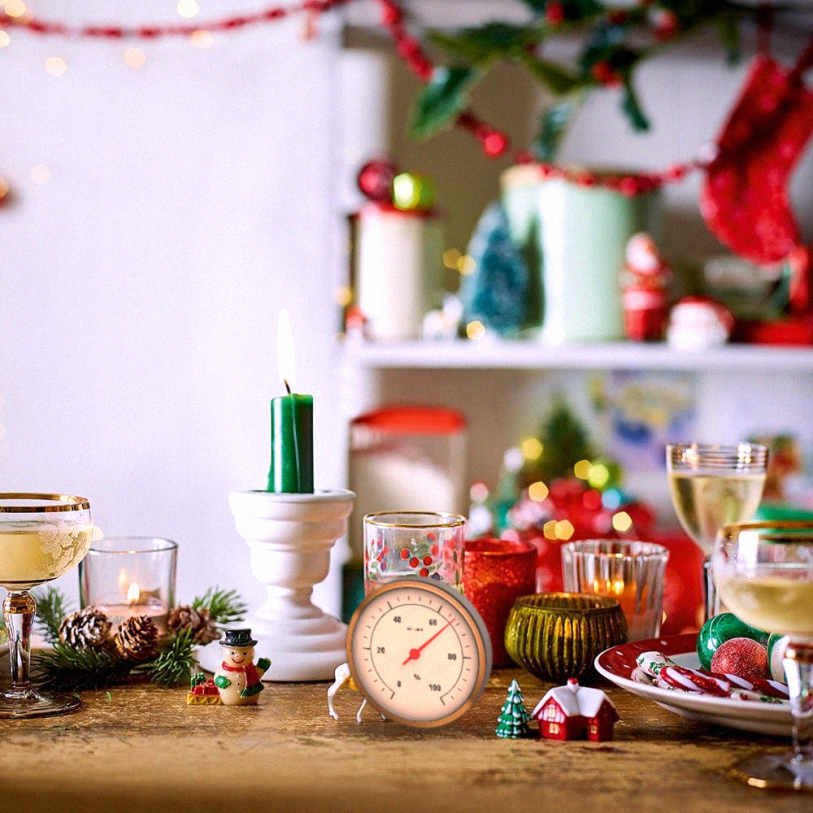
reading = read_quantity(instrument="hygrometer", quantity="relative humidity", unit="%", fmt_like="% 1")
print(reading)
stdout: % 66
